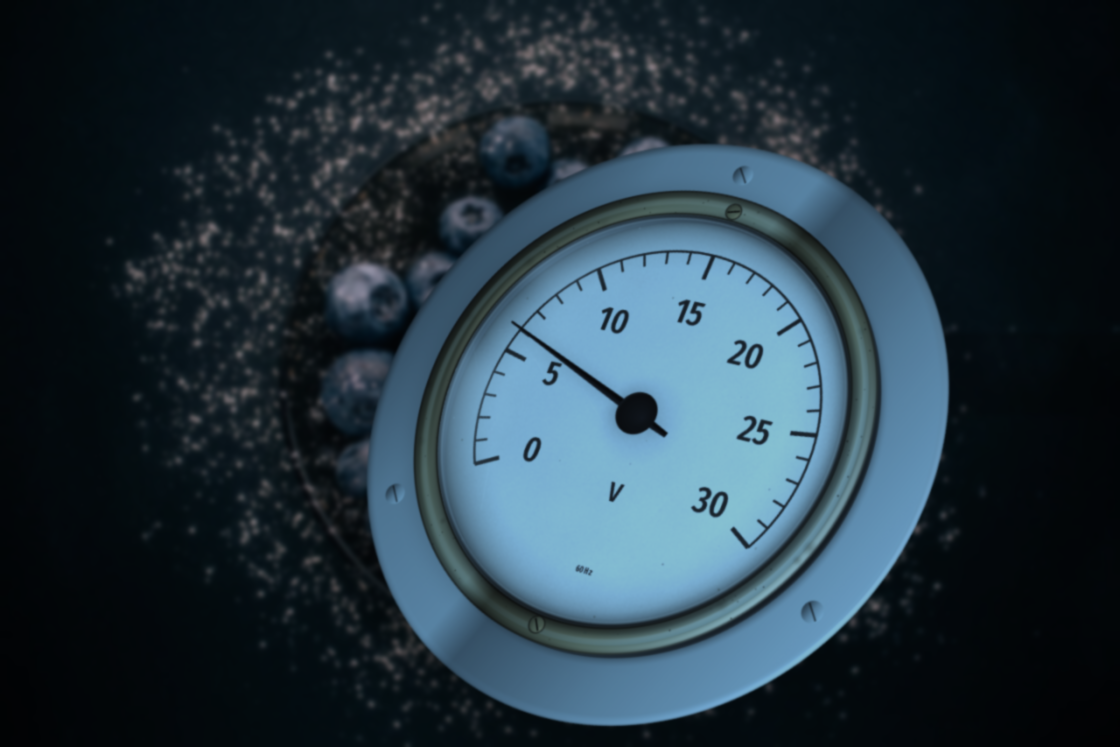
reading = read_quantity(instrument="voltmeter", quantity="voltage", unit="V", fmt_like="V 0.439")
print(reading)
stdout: V 6
